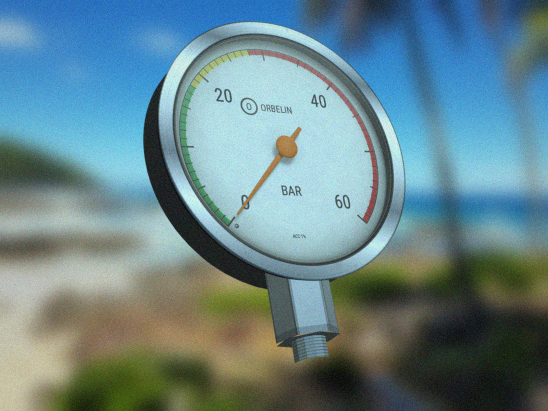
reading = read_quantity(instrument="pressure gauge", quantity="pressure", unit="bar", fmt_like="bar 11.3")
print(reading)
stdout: bar 0
